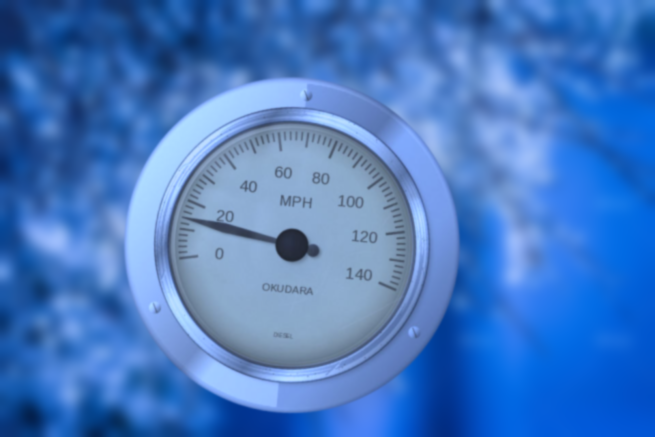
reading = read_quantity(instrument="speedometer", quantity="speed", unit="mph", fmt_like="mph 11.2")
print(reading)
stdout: mph 14
